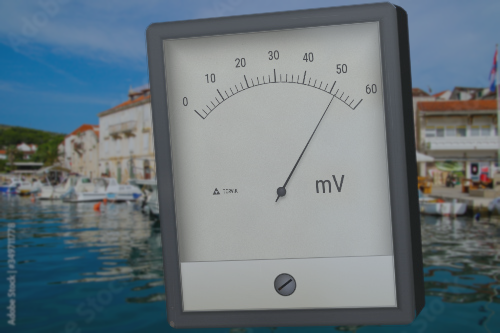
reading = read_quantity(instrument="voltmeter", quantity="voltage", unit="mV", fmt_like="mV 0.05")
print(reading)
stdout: mV 52
